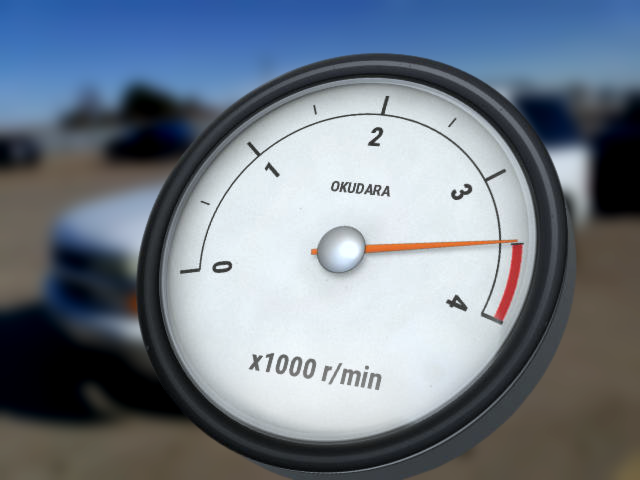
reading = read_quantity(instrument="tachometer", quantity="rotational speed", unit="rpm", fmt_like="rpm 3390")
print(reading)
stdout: rpm 3500
